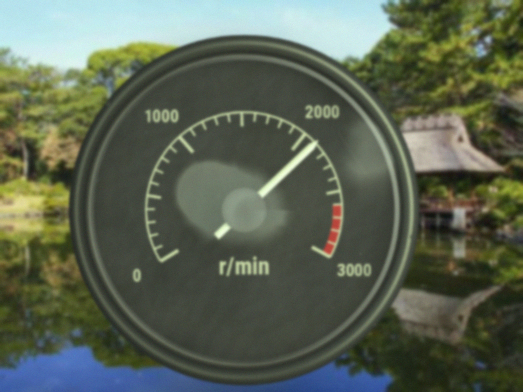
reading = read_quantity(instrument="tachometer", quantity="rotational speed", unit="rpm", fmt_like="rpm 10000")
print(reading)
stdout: rpm 2100
